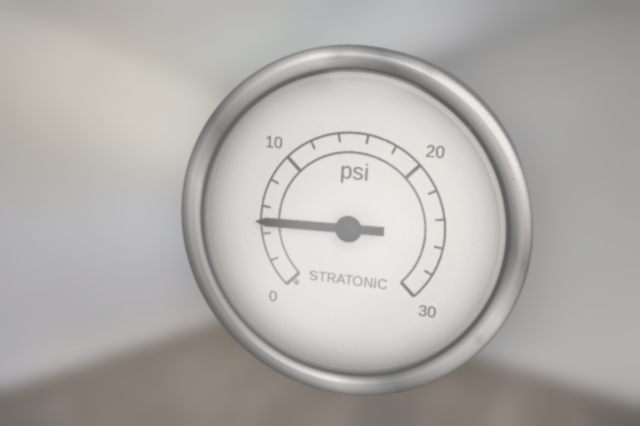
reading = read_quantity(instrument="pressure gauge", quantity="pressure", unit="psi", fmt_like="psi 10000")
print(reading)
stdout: psi 5
